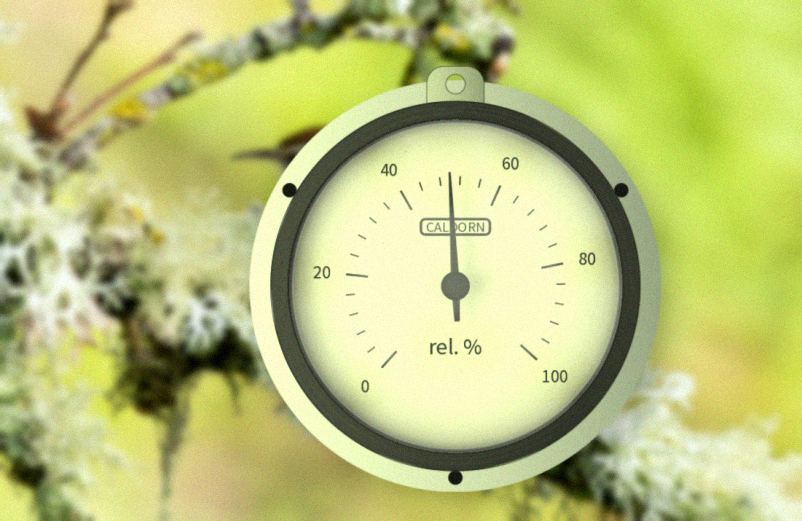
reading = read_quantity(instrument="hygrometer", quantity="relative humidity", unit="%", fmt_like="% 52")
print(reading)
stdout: % 50
